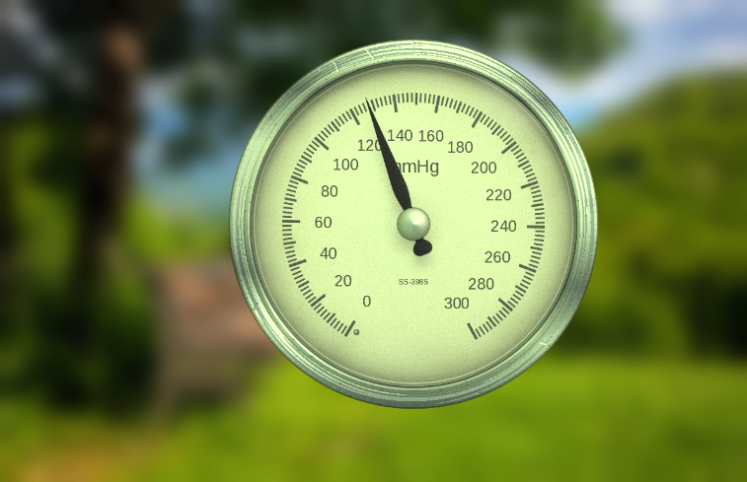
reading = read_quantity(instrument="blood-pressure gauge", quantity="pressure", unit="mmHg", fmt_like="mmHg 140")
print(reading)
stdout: mmHg 128
